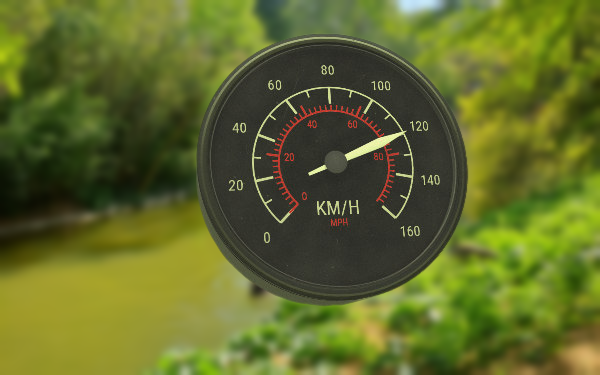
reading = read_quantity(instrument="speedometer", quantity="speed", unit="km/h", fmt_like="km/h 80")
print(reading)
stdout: km/h 120
